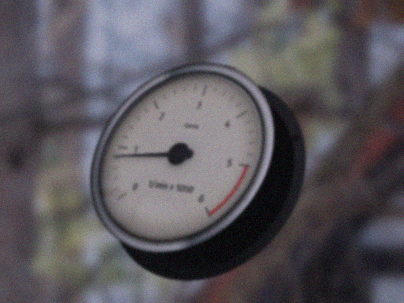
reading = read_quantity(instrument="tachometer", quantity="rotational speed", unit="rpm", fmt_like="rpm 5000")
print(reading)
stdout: rpm 800
